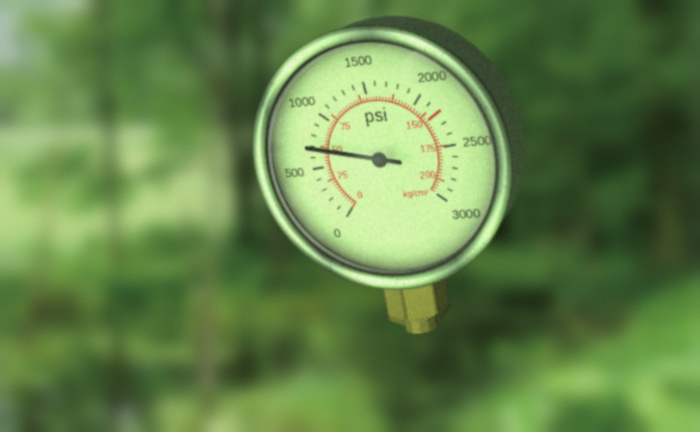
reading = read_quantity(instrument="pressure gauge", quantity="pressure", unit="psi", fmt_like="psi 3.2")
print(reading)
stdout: psi 700
